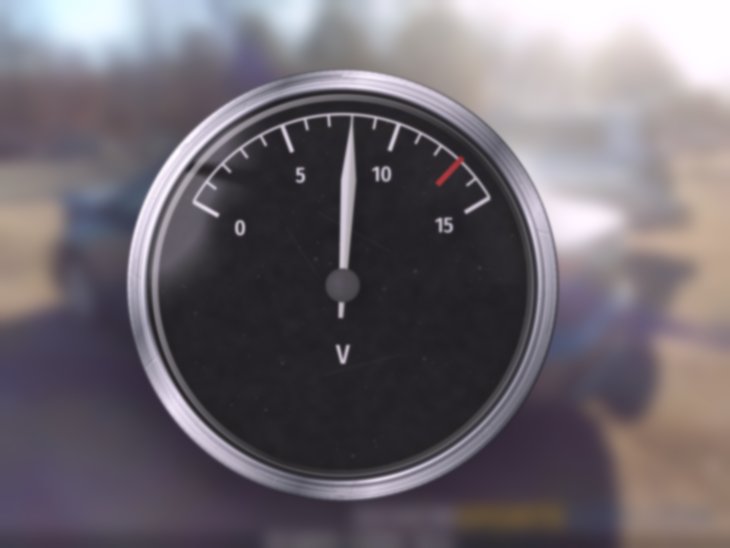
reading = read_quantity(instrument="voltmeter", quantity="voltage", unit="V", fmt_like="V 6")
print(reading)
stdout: V 8
